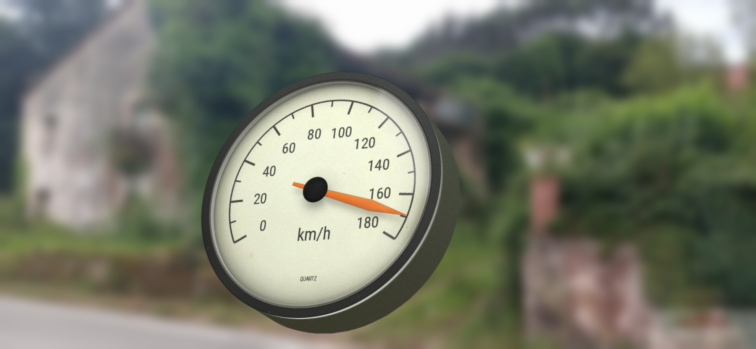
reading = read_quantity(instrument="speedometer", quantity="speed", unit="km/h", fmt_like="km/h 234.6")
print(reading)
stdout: km/h 170
